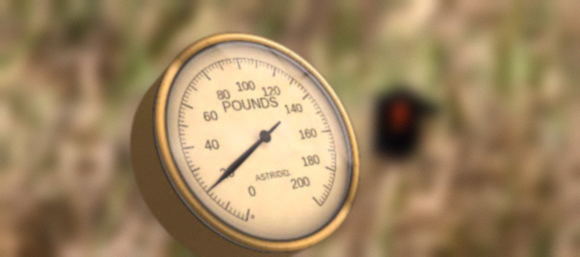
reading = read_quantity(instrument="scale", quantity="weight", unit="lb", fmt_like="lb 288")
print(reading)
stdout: lb 20
